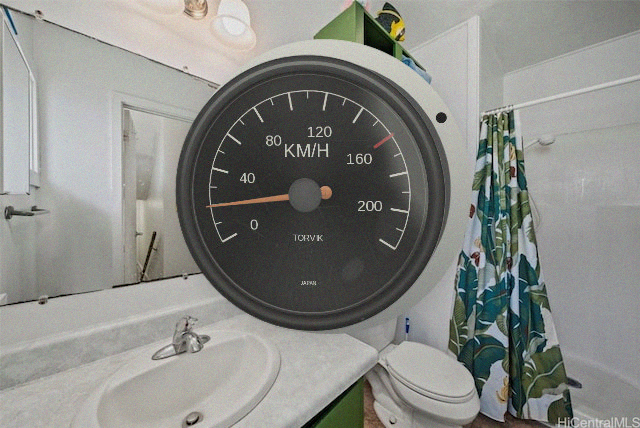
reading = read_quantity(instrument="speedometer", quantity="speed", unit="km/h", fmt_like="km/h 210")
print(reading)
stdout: km/h 20
